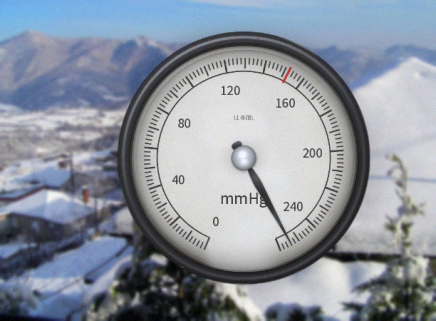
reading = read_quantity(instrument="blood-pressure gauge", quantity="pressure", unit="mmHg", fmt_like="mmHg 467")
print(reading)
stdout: mmHg 254
